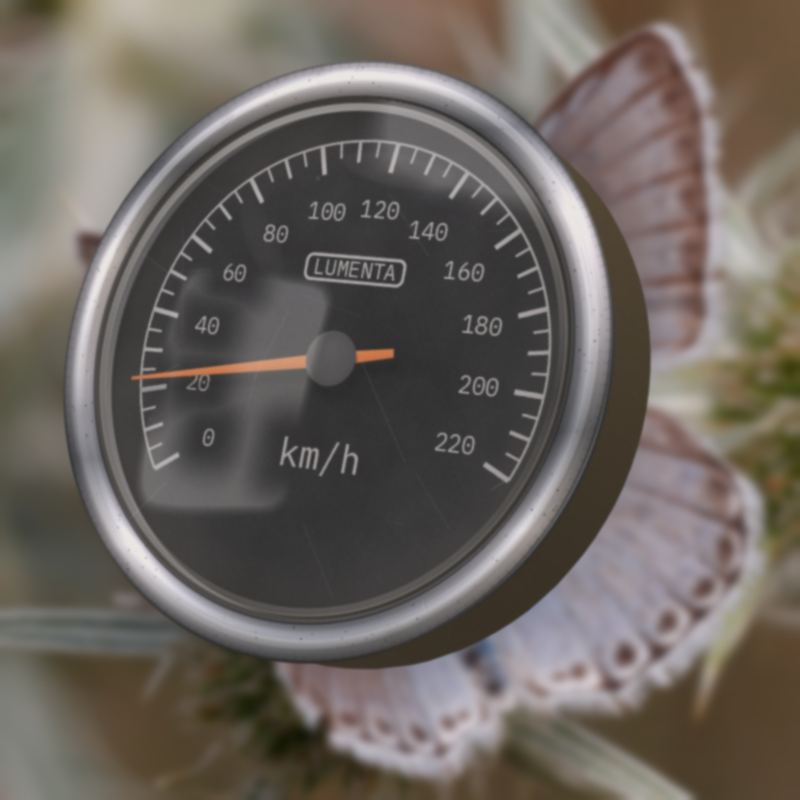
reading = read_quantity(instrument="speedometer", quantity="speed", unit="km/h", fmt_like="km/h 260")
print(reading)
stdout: km/h 22.5
